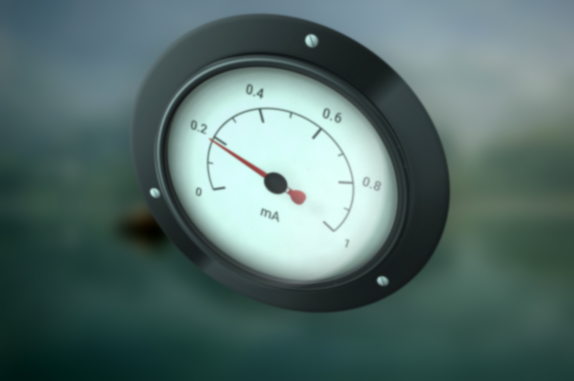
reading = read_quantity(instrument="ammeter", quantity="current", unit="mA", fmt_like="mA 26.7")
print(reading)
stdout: mA 0.2
